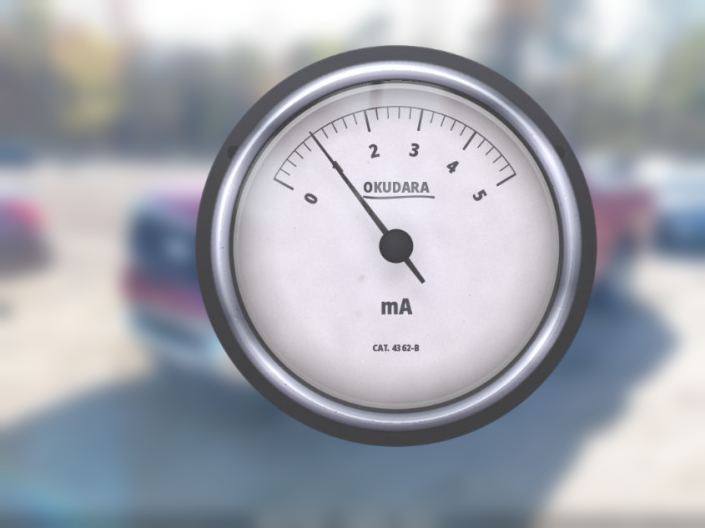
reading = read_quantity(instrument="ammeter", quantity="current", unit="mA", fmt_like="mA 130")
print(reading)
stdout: mA 1
